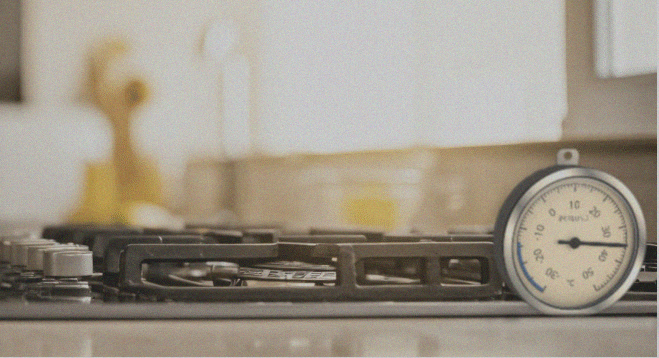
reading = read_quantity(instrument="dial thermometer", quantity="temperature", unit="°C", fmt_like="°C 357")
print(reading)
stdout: °C 35
